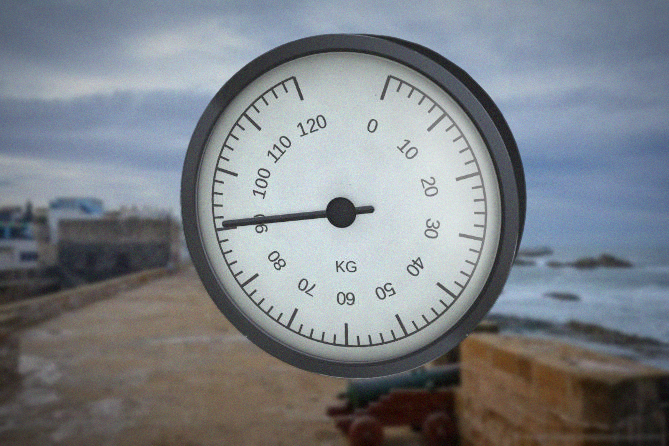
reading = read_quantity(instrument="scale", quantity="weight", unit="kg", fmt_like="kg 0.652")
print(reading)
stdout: kg 91
